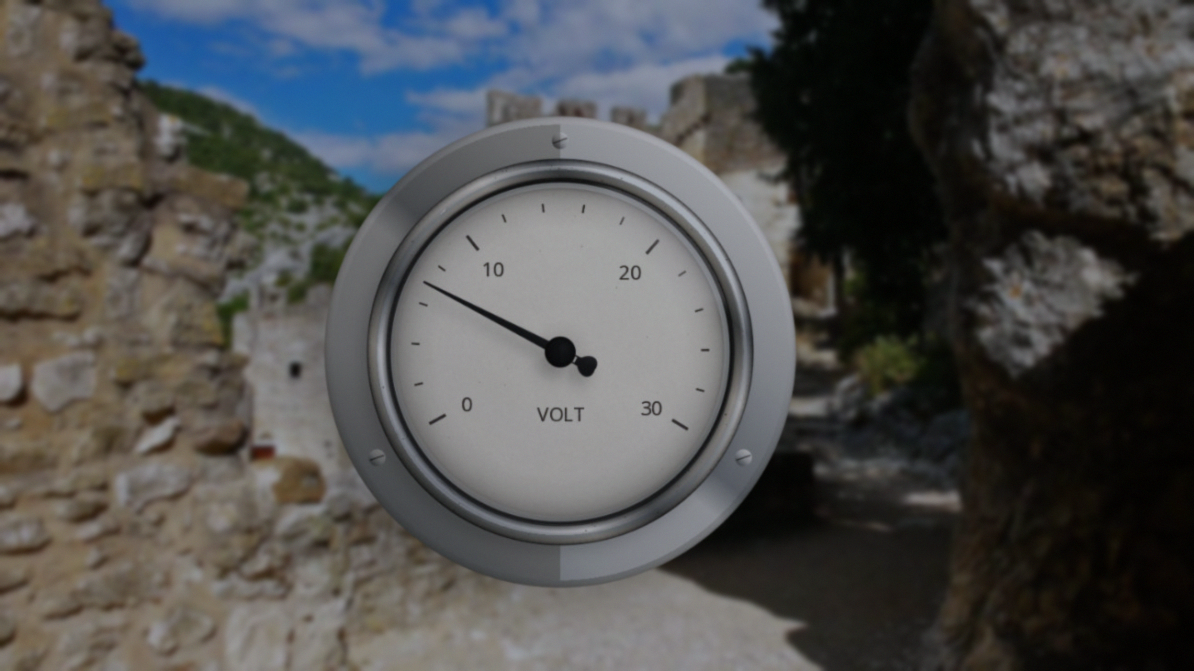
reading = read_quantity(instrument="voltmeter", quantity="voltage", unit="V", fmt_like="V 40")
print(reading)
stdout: V 7
